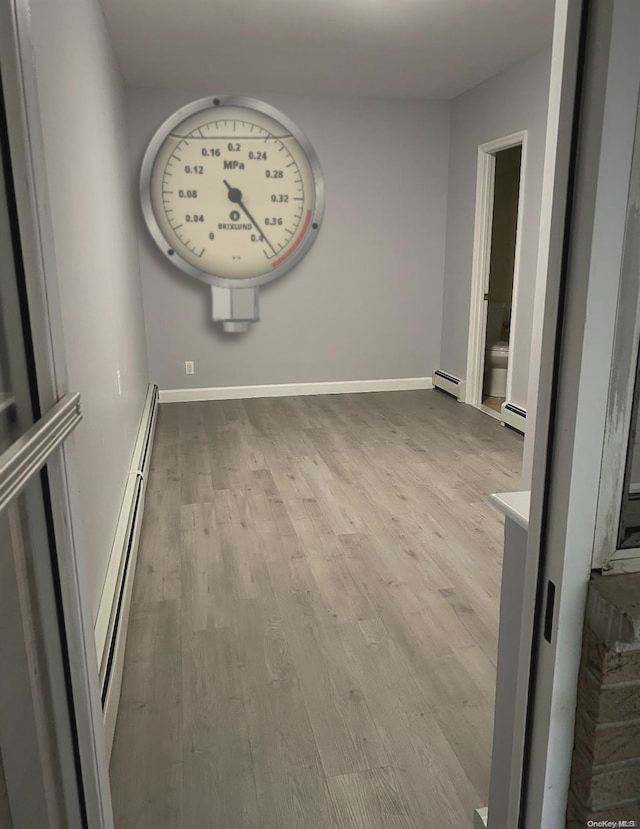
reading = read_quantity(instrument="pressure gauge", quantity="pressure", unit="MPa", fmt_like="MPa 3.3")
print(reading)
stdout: MPa 0.39
